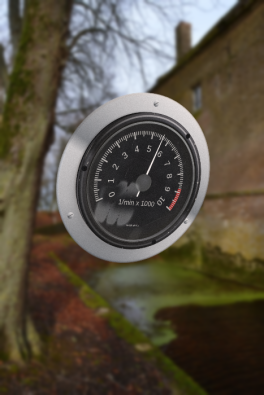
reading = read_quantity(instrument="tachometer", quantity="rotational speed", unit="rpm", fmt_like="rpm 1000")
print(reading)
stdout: rpm 5500
